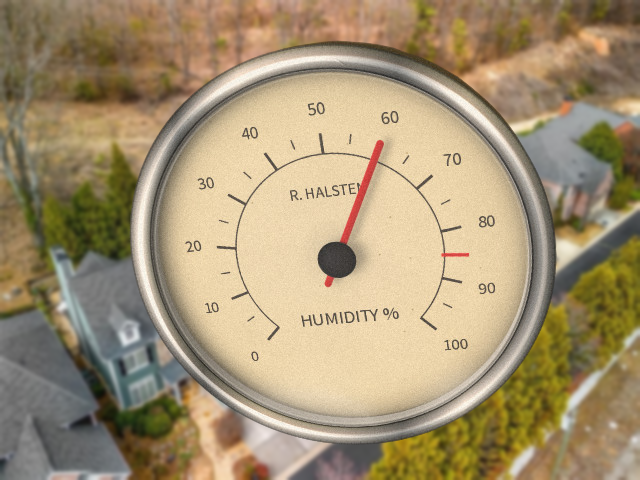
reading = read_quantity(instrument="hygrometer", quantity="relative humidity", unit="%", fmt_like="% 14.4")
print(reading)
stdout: % 60
